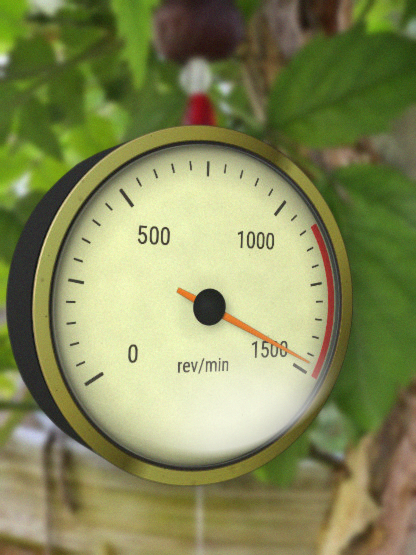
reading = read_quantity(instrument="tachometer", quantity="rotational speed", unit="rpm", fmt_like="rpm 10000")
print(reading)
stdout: rpm 1475
